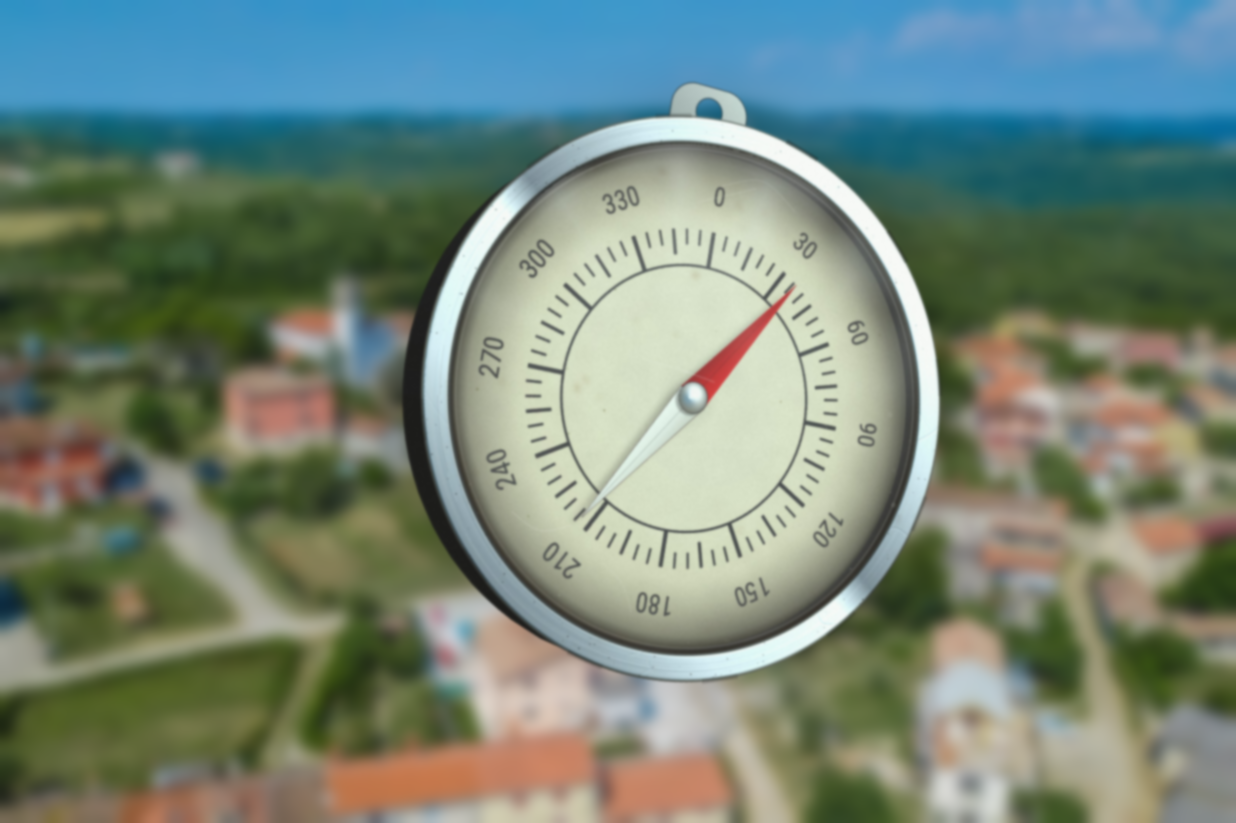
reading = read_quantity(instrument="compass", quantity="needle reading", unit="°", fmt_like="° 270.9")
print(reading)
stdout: ° 35
